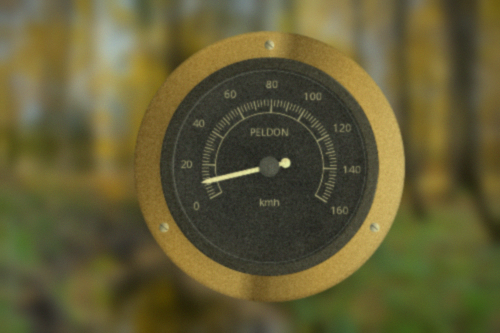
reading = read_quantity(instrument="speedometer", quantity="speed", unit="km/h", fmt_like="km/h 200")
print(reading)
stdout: km/h 10
